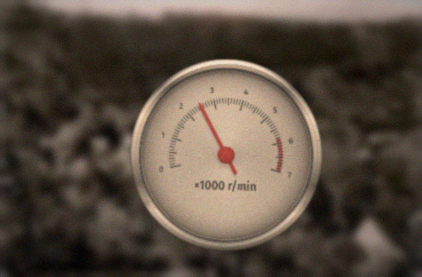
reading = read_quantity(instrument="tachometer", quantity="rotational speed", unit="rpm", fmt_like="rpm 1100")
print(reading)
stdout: rpm 2500
